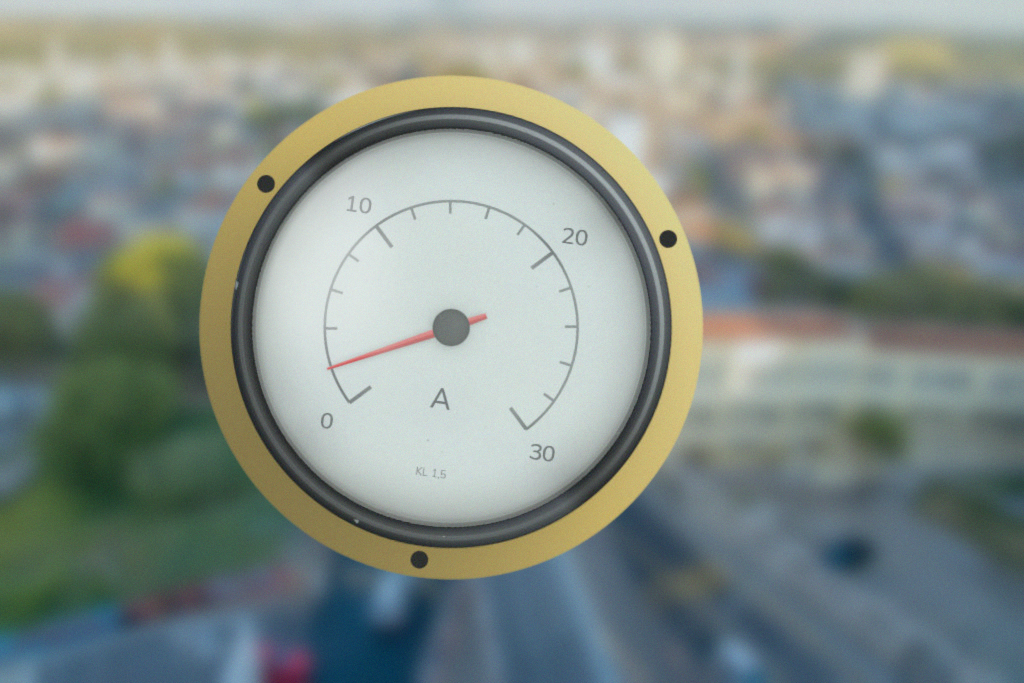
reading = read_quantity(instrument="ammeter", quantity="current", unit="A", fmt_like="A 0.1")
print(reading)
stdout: A 2
